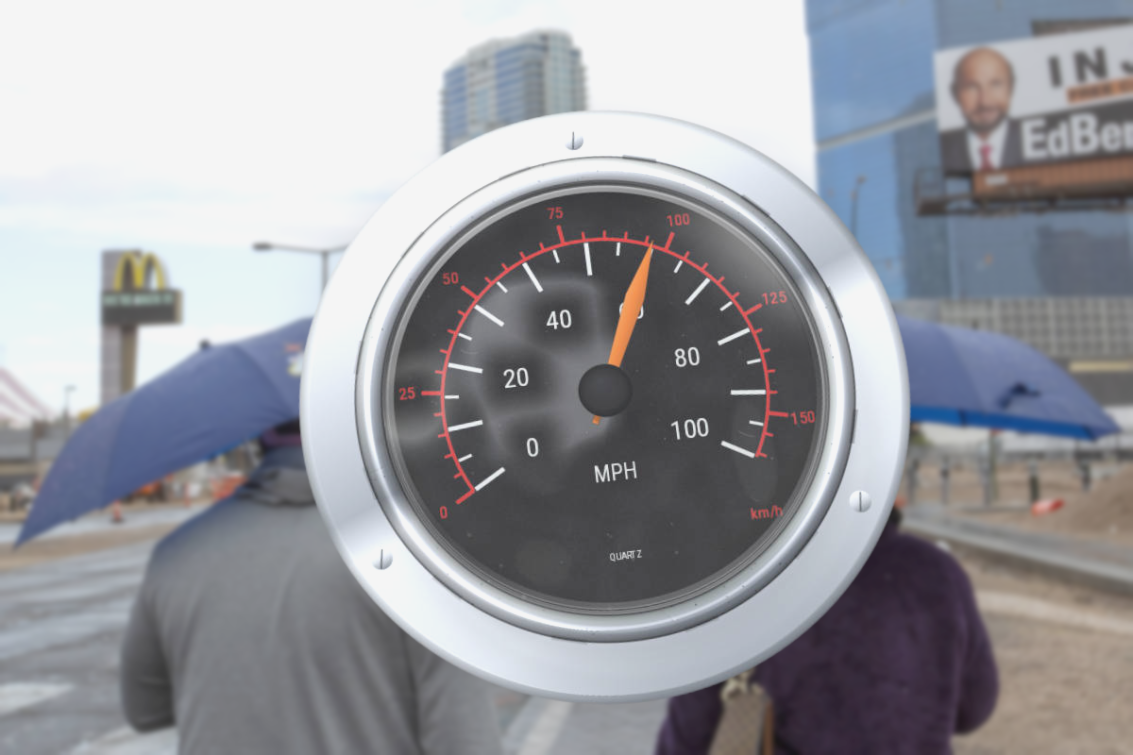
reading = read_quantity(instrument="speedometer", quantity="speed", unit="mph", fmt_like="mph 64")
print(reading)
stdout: mph 60
